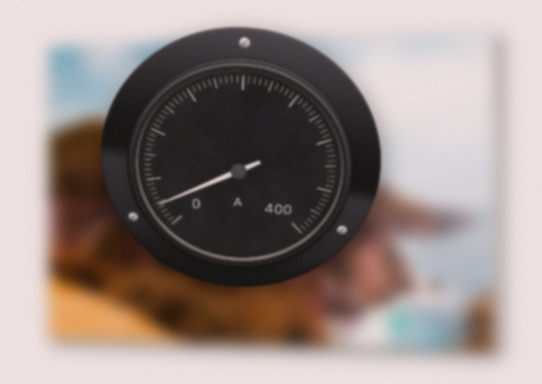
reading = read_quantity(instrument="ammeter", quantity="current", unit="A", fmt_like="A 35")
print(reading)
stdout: A 25
